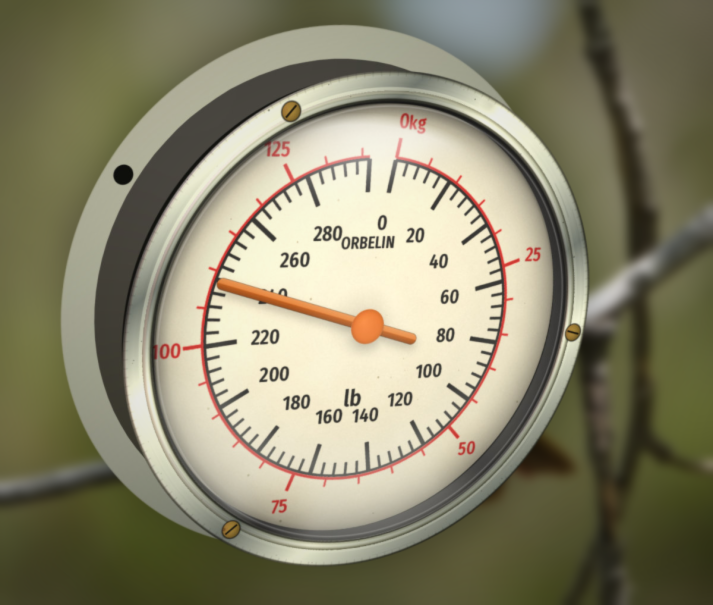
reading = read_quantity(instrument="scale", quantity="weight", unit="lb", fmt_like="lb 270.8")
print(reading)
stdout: lb 240
